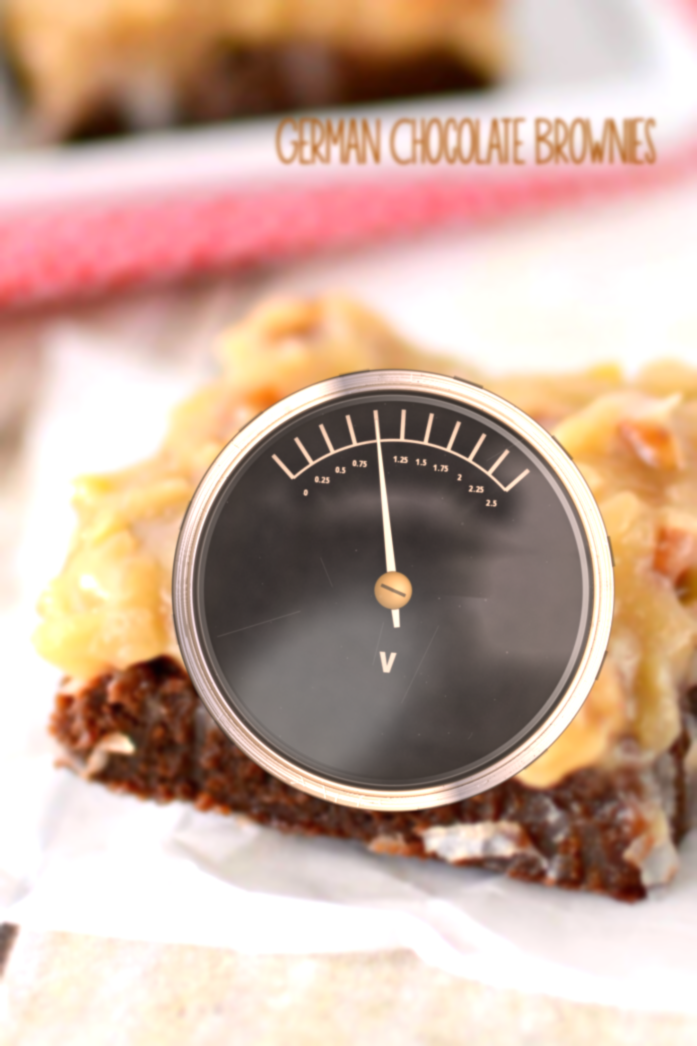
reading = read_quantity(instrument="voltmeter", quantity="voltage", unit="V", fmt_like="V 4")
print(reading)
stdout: V 1
